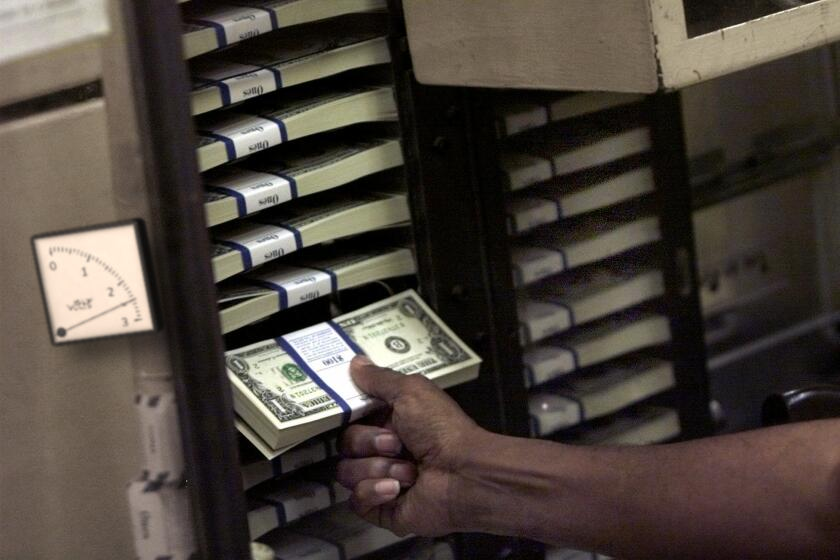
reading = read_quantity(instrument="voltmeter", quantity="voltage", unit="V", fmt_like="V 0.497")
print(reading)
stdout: V 2.5
